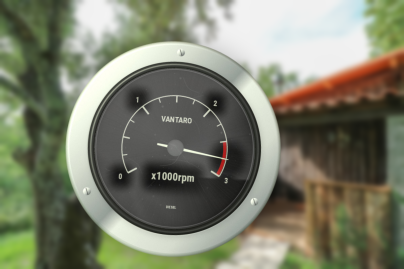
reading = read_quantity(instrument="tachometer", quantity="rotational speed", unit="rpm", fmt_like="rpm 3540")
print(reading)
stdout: rpm 2750
